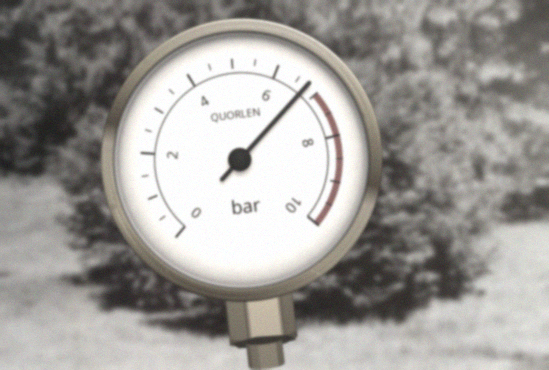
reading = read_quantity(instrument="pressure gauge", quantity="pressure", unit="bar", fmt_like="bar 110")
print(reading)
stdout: bar 6.75
